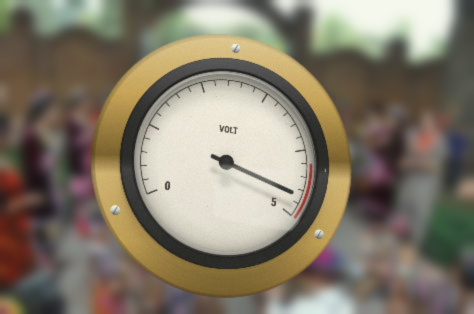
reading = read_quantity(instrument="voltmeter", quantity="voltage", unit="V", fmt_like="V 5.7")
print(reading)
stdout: V 4.7
